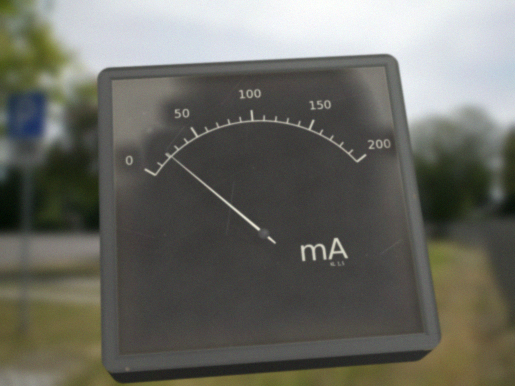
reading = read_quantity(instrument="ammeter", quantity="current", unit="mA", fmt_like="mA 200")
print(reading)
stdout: mA 20
